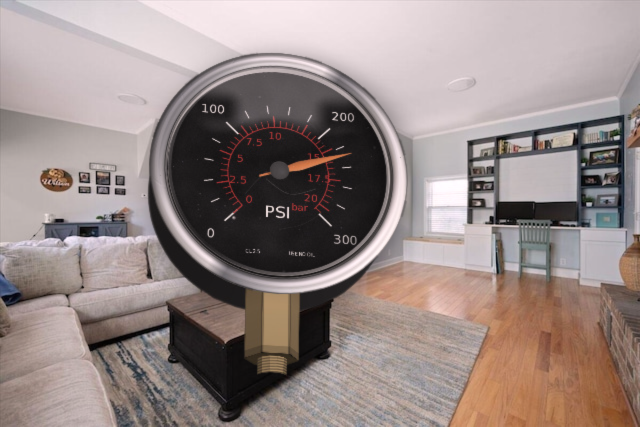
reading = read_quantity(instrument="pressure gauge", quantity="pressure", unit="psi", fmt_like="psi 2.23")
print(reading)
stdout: psi 230
